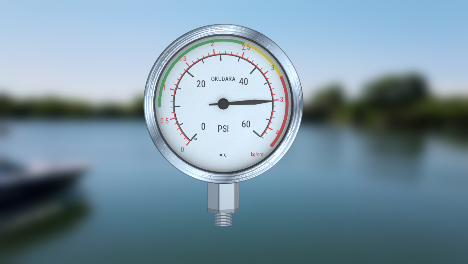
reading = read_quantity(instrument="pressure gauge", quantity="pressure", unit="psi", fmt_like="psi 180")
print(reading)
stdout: psi 50
